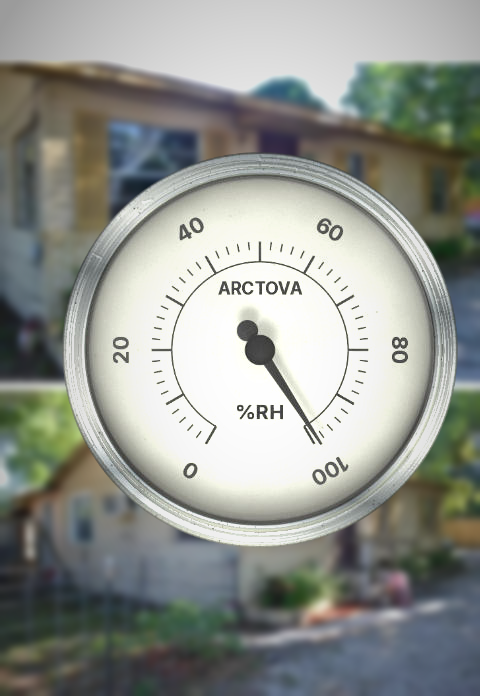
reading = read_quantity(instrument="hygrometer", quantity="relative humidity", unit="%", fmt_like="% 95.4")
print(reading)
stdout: % 99
